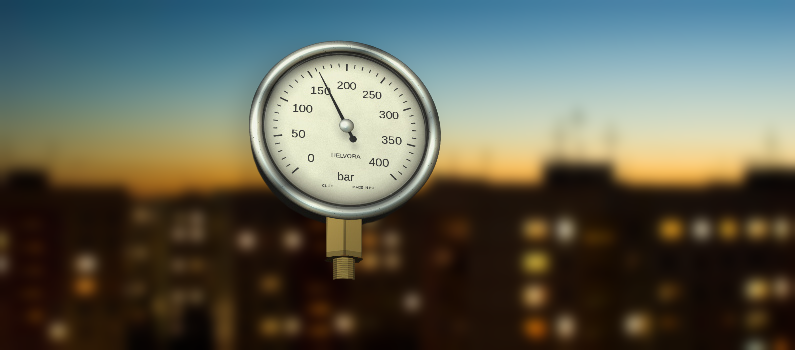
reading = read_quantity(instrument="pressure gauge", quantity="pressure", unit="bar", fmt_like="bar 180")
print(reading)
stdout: bar 160
